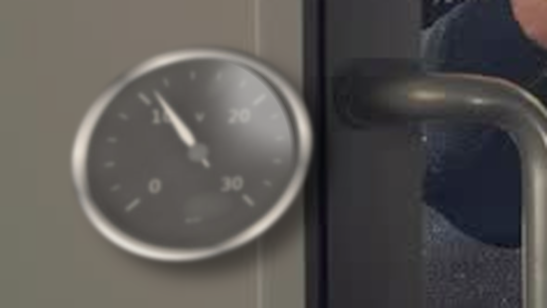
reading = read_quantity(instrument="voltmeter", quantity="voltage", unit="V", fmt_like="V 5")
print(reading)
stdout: V 11
